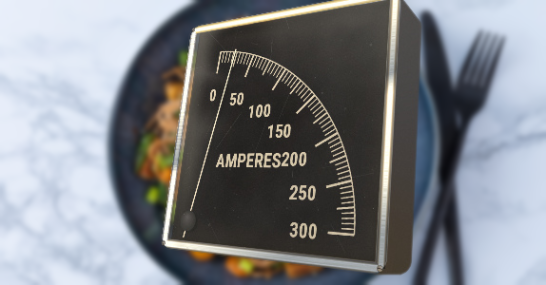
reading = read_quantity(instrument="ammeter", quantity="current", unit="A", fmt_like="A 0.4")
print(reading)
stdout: A 25
